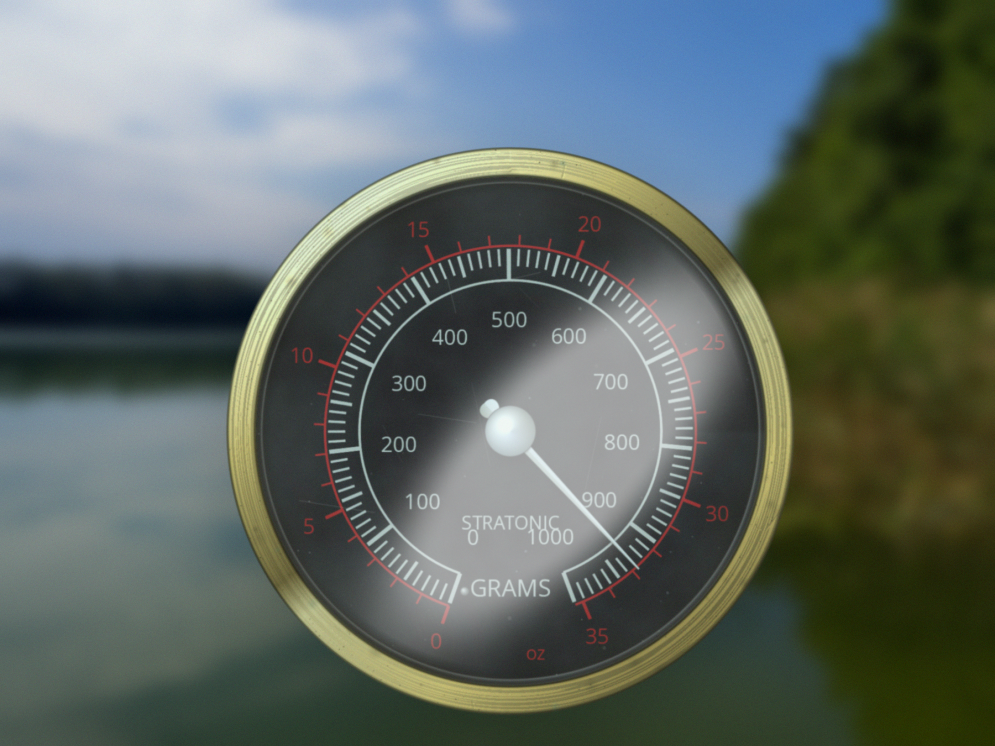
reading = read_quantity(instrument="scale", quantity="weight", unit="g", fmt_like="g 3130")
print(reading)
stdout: g 930
